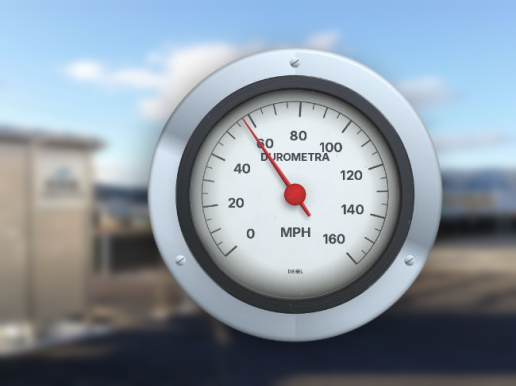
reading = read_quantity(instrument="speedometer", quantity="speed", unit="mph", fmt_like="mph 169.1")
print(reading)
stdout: mph 57.5
